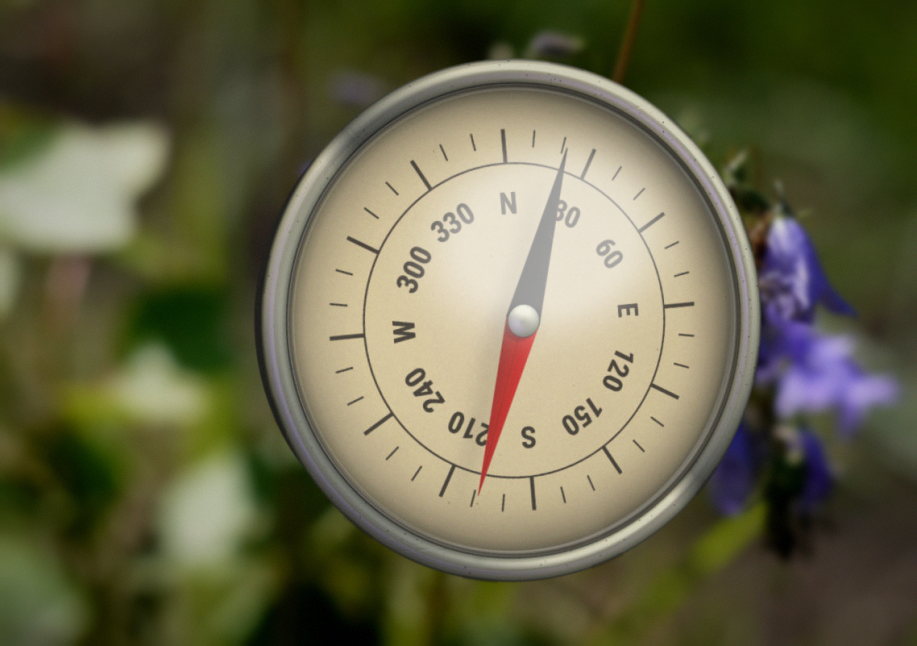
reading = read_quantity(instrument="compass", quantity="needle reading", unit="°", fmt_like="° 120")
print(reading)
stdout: ° 200
